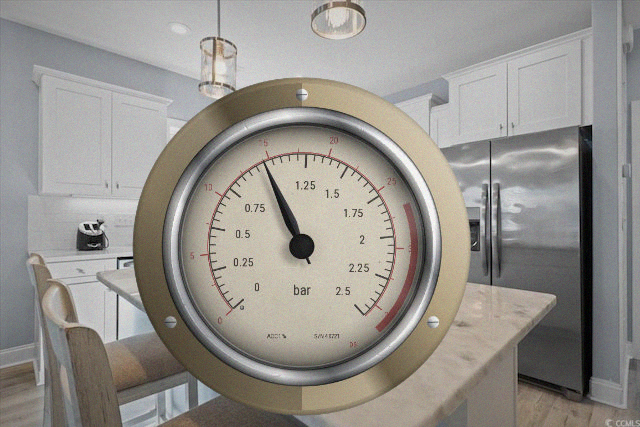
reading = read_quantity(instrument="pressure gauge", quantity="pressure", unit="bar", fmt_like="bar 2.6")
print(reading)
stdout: bar 1
